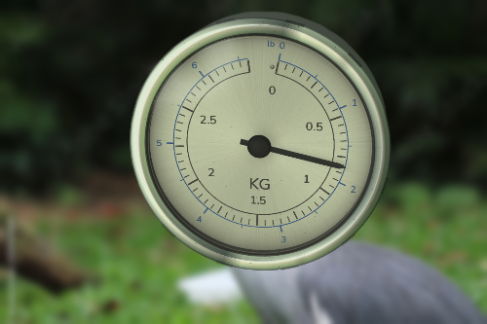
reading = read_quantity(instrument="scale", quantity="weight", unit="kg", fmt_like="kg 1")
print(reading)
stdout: kg 0.8
